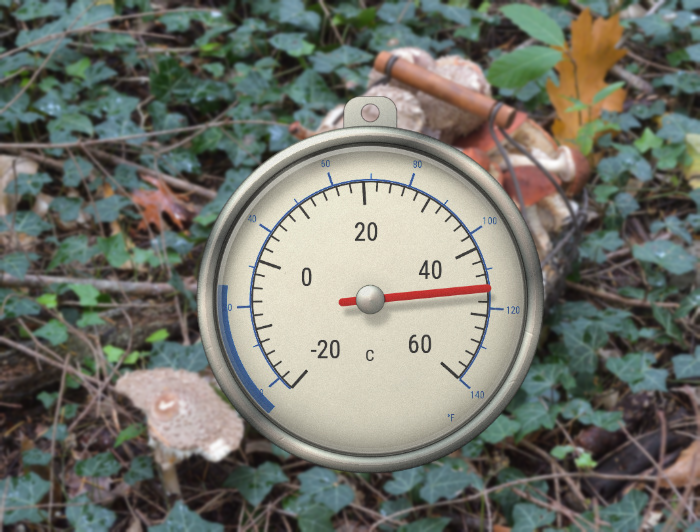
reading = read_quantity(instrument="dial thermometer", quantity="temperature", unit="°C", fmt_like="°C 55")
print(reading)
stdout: °C 46
